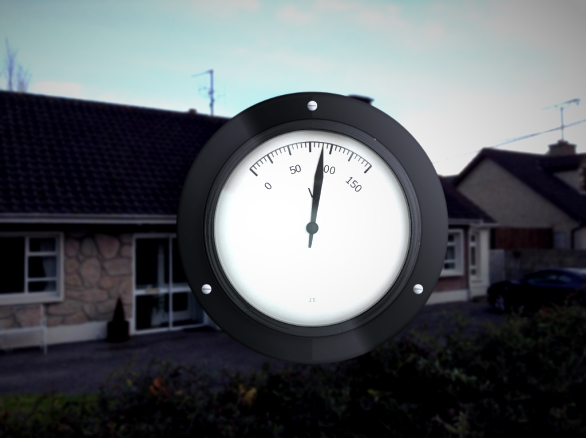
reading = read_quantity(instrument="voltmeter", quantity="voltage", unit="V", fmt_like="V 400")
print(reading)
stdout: V 90
